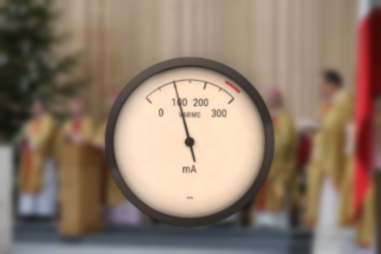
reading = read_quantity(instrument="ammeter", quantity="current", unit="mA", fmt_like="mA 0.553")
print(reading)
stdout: mA 100
